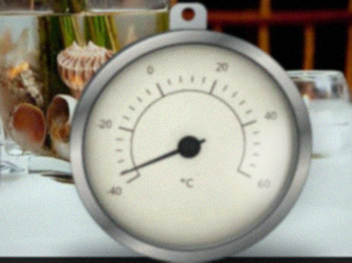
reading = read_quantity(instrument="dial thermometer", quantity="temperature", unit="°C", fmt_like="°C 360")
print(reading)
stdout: °C -36
